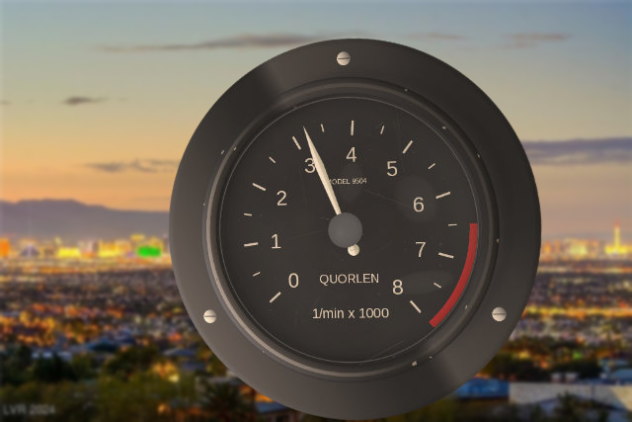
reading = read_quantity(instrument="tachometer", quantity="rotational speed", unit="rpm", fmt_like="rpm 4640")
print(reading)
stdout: rpm 3250
